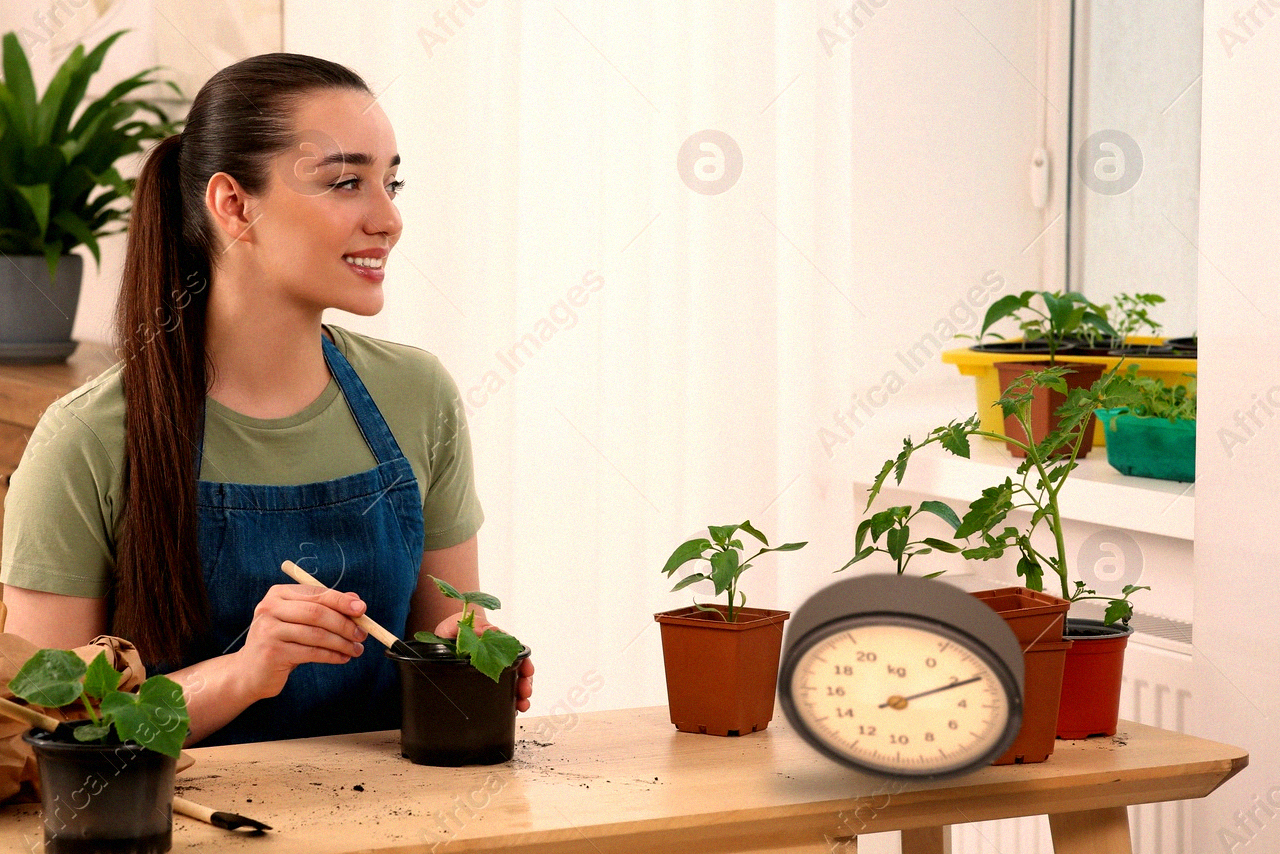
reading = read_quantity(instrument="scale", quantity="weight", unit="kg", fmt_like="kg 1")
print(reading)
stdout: kg 2
